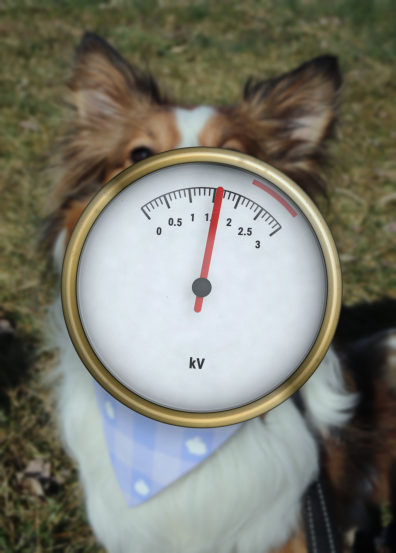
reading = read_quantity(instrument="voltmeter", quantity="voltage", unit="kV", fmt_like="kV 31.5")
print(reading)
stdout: kV 1.6
